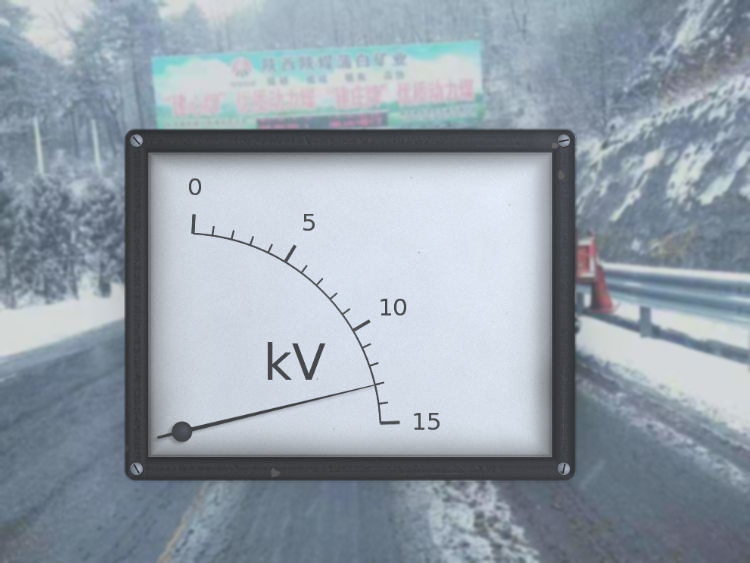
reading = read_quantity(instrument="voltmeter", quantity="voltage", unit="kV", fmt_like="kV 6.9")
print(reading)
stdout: kV 13
